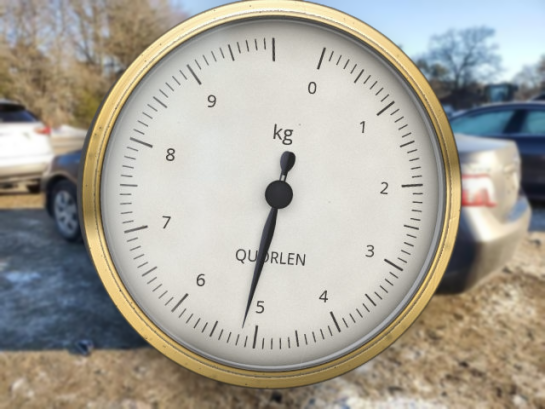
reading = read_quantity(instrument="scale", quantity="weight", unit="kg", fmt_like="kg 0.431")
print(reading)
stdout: kg 5.2
